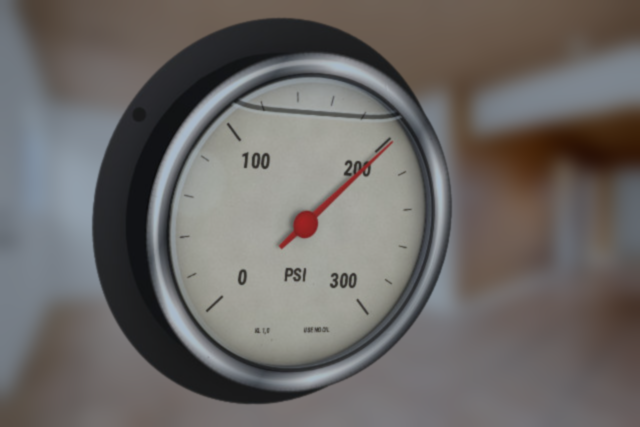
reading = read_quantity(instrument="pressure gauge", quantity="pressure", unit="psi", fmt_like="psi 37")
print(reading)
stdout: psi 200
